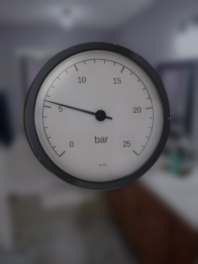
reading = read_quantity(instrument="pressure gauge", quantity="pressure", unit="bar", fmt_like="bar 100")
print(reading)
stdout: bar 5.5
